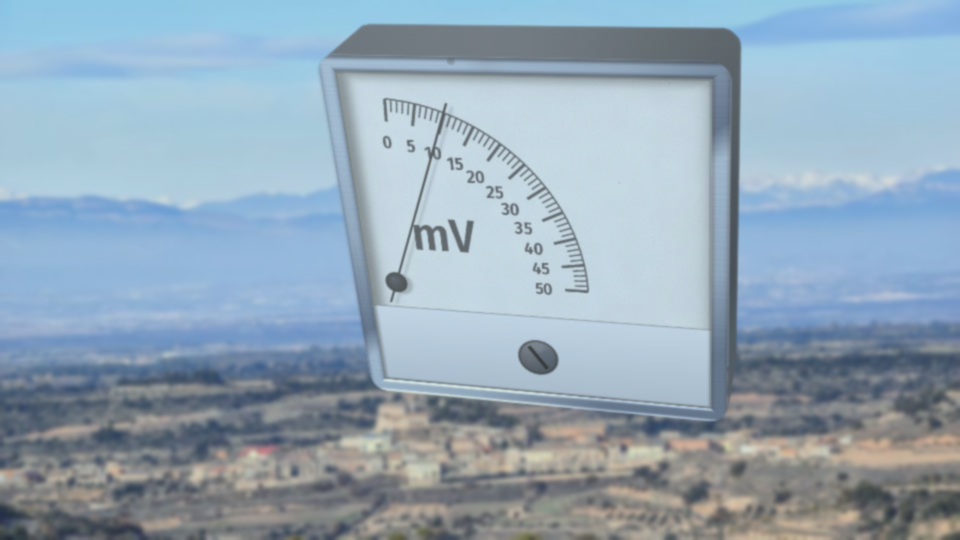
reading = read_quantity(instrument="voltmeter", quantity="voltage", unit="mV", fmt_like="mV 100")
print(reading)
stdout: mV 10
